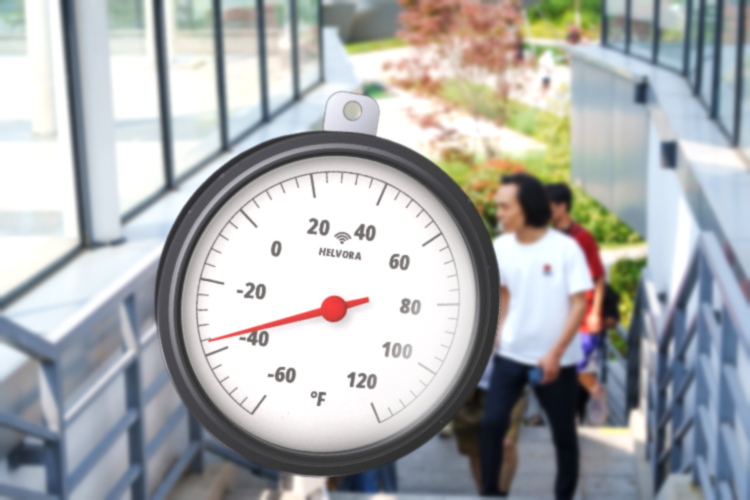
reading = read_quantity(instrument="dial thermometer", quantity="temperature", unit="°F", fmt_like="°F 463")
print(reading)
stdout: °F -36
